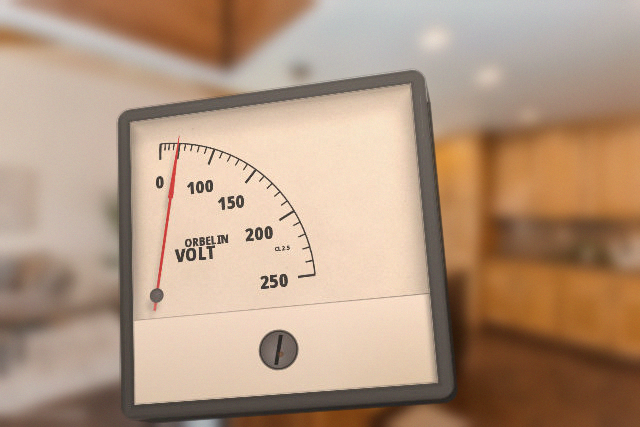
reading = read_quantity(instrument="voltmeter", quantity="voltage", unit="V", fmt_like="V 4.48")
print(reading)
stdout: V 50
